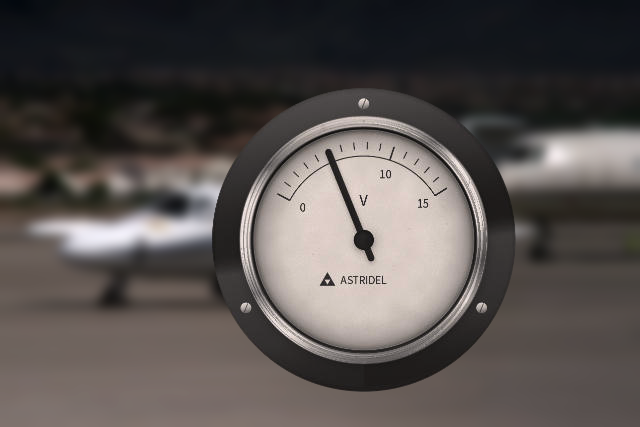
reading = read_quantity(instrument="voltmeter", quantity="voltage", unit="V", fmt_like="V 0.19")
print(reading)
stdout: V 5
